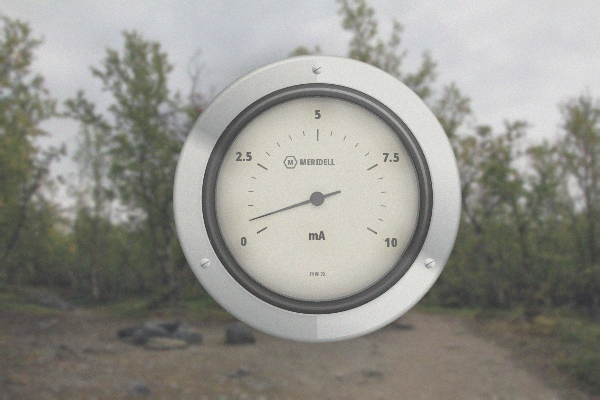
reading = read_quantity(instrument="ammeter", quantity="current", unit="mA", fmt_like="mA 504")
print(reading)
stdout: mA 0.5
